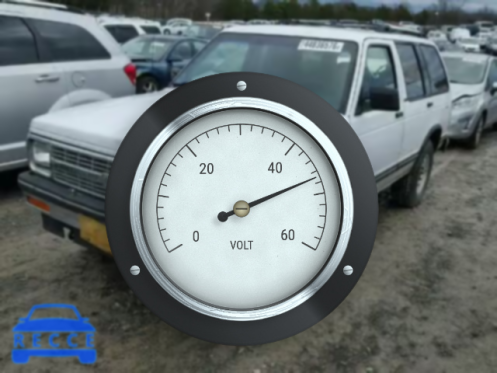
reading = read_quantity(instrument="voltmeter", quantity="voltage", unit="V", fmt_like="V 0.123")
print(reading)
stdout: V 47
